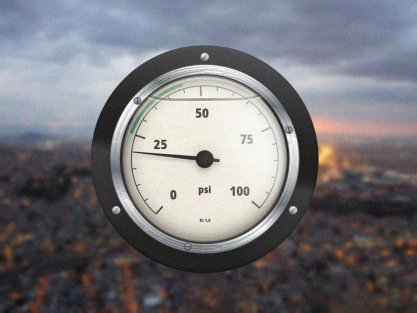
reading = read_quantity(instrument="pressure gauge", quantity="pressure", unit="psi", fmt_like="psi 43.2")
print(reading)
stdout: psi 20
